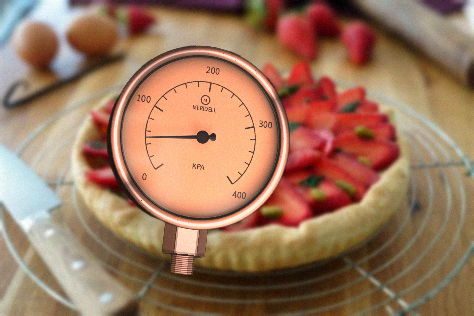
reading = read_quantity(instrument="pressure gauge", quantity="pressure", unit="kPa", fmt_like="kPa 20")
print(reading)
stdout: kPa 50
